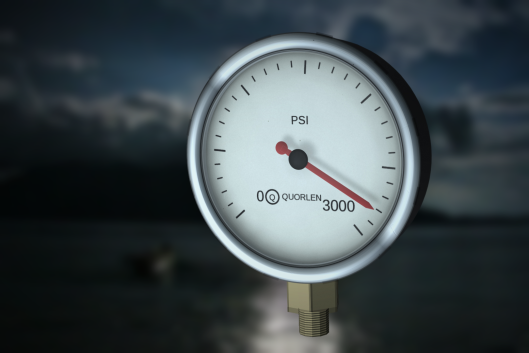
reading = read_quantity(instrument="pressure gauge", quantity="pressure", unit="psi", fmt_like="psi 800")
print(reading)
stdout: psi 2800
